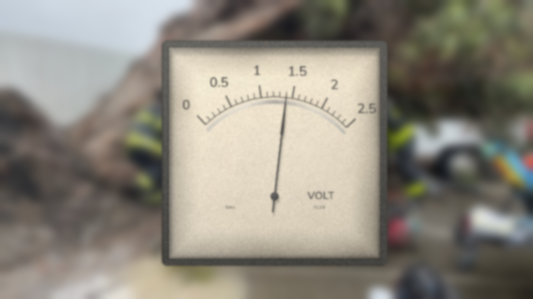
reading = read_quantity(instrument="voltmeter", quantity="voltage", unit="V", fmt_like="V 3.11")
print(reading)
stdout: V 1.4
